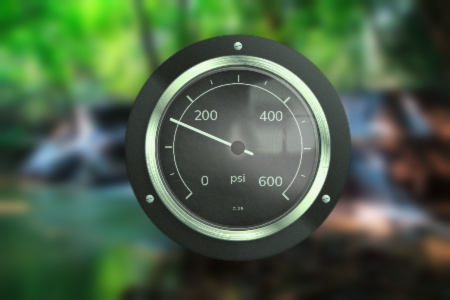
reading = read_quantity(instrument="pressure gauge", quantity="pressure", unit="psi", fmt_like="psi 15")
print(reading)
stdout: psi 150
